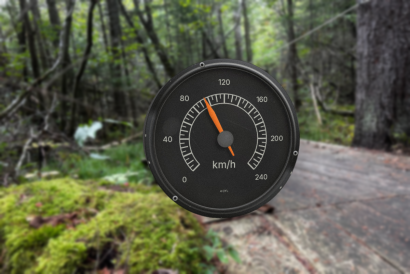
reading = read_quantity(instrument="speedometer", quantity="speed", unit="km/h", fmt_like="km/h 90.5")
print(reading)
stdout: km/h 95
